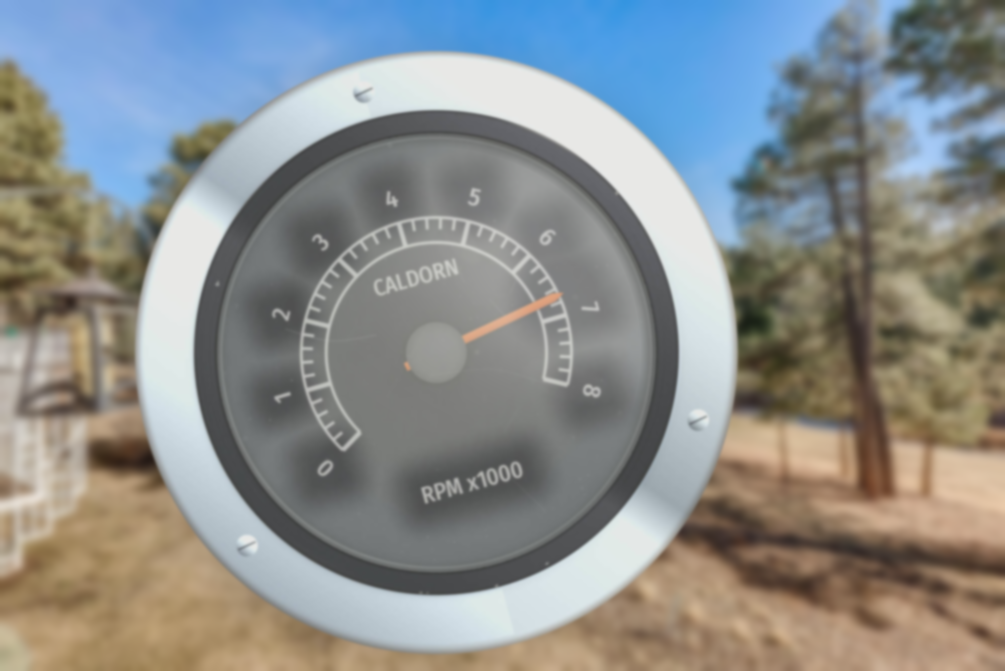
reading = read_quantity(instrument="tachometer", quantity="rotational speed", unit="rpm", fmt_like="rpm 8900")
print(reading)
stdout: rpm 6700
